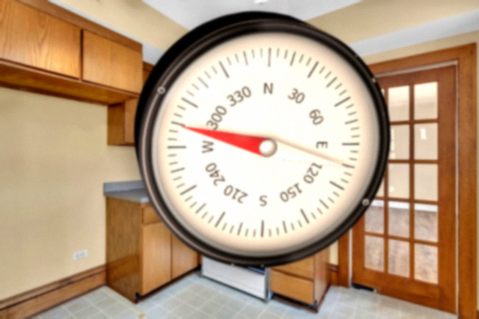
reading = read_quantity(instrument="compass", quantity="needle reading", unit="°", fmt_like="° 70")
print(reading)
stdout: ° 285
